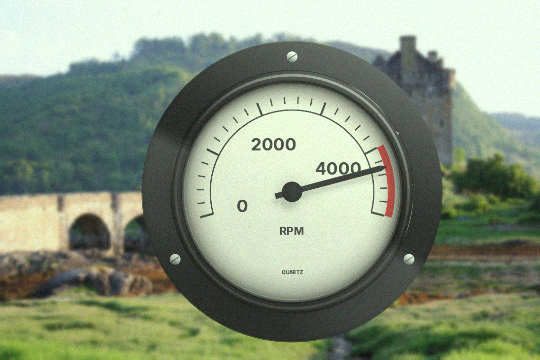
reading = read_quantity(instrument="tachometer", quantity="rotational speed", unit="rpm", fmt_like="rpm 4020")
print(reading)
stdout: rpm 4300
